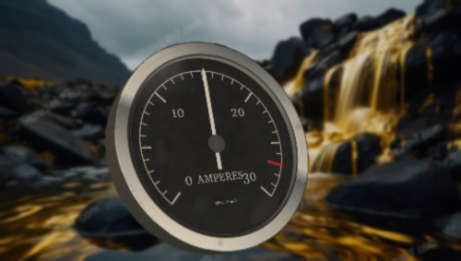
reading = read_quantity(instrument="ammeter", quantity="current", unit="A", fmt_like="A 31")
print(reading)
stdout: A 15
